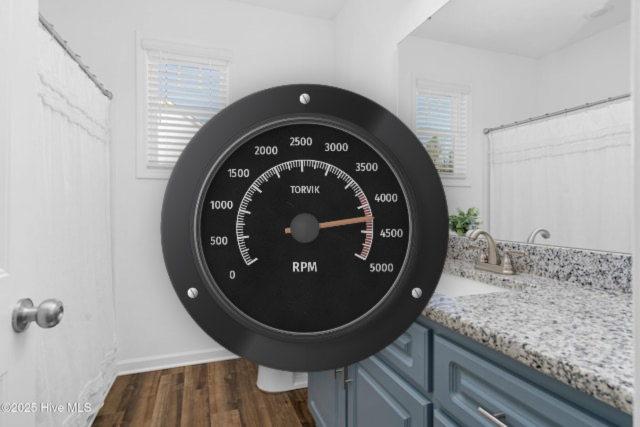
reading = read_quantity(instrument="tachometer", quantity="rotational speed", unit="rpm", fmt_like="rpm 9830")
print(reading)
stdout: rpm 4250
